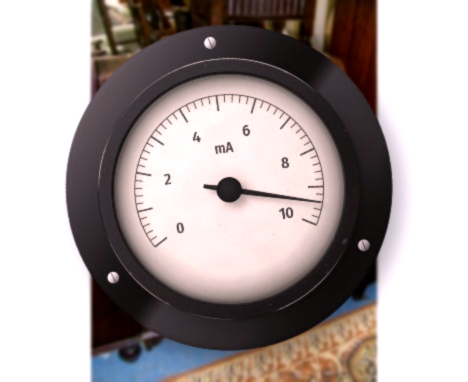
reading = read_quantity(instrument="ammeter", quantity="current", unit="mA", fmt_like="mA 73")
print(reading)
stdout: mA 9.4
